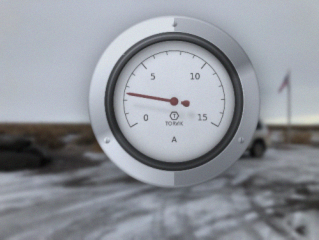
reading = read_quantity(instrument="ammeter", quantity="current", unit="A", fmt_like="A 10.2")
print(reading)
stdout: A 2.5
